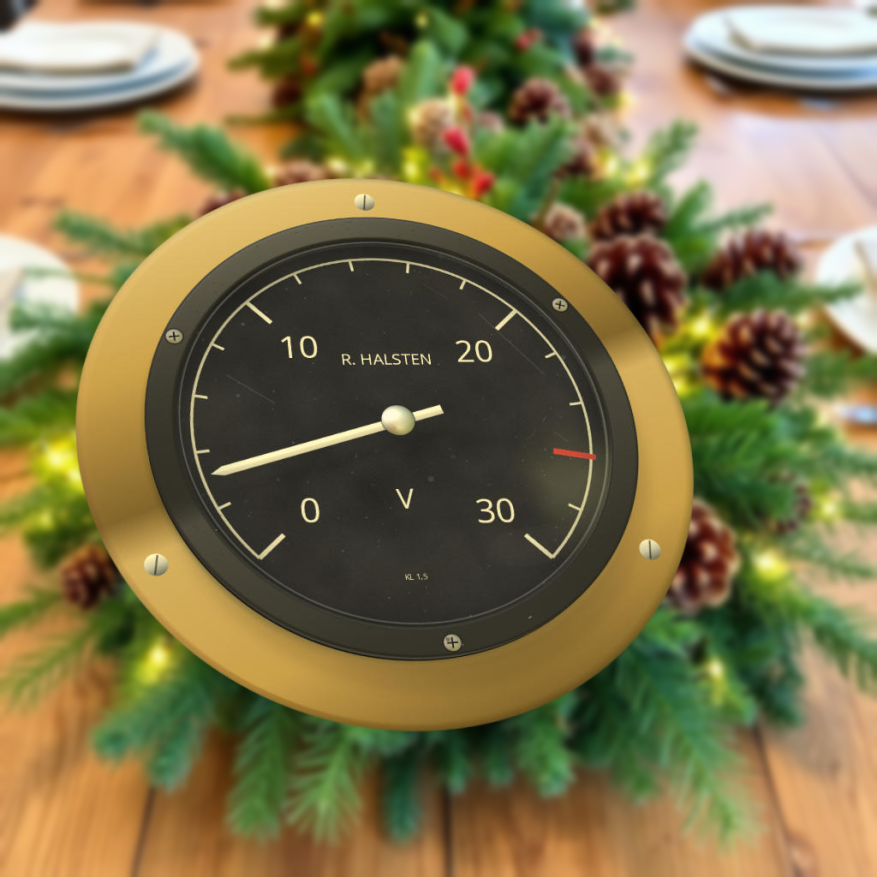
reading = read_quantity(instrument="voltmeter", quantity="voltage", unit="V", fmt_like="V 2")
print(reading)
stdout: V 3
